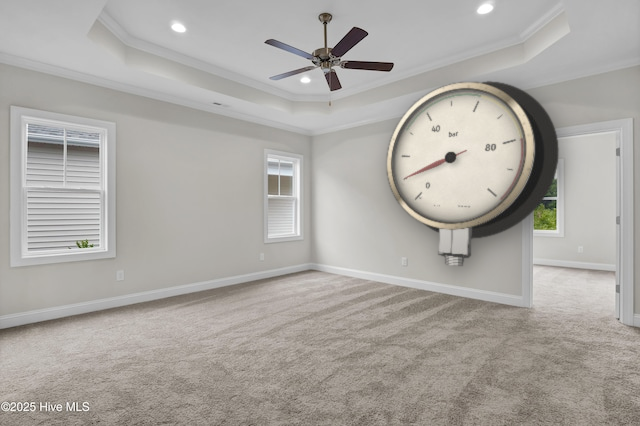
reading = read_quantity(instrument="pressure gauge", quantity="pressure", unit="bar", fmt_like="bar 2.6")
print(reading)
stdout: bar 10
